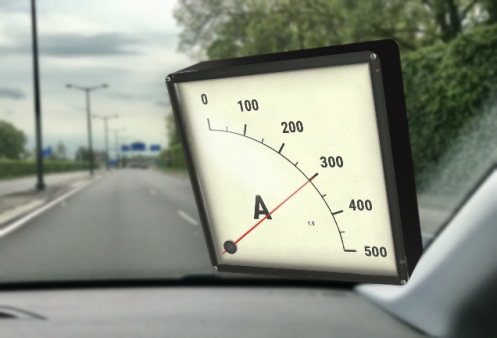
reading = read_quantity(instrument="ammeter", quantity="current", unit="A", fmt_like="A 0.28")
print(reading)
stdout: A 300
